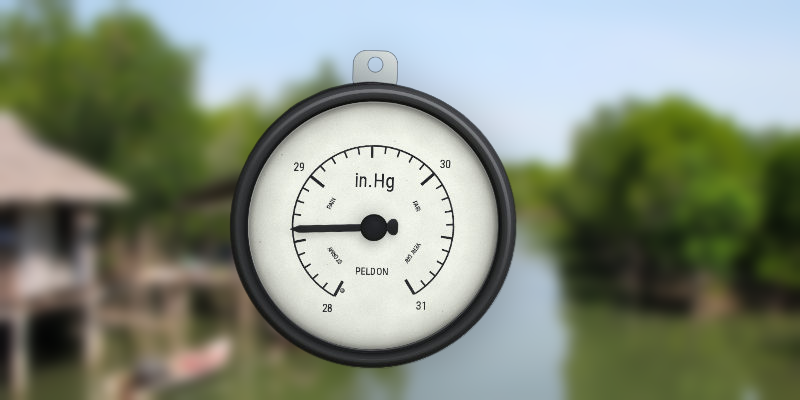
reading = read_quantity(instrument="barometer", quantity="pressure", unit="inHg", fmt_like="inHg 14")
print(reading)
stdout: inHg 28.6
